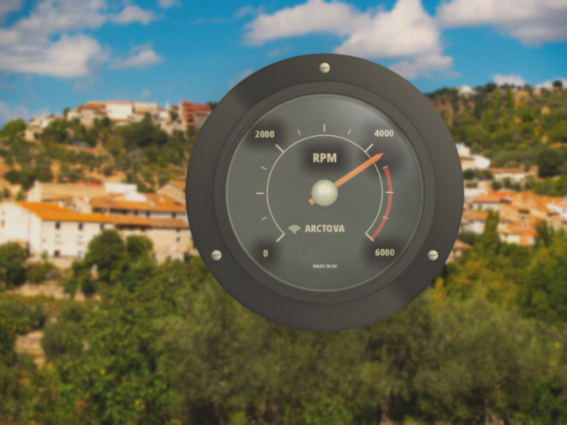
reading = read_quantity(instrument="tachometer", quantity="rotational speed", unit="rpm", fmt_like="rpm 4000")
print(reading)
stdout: rpm 4250
